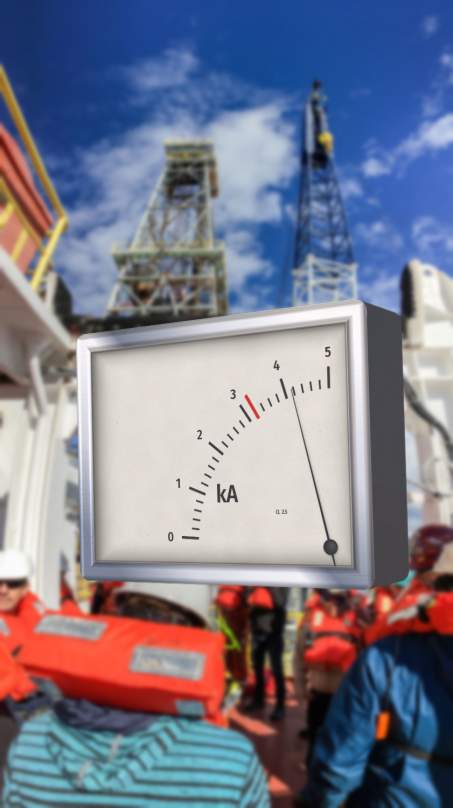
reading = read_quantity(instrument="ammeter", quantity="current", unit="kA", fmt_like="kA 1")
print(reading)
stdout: kA 4.2
